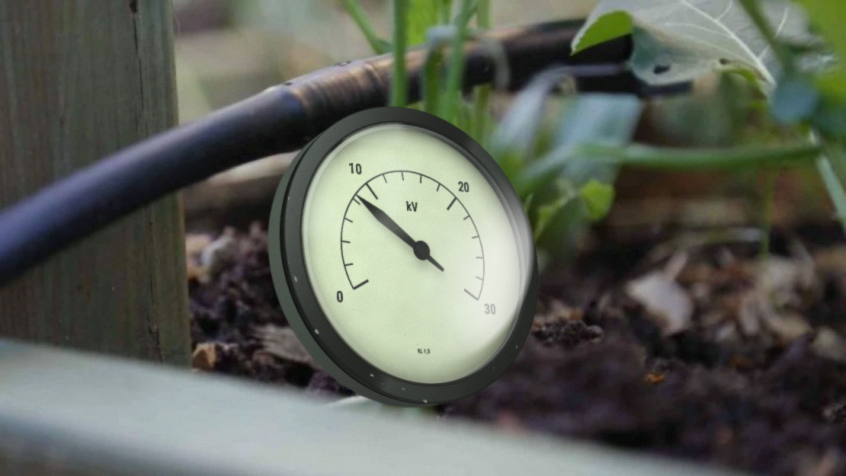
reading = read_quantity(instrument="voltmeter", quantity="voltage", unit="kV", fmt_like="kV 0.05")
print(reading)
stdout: kV 8
